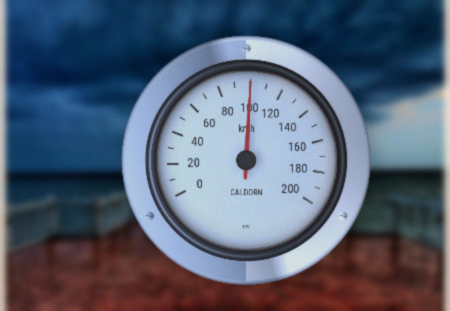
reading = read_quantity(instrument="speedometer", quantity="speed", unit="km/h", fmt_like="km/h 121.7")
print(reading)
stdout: km/h 100
